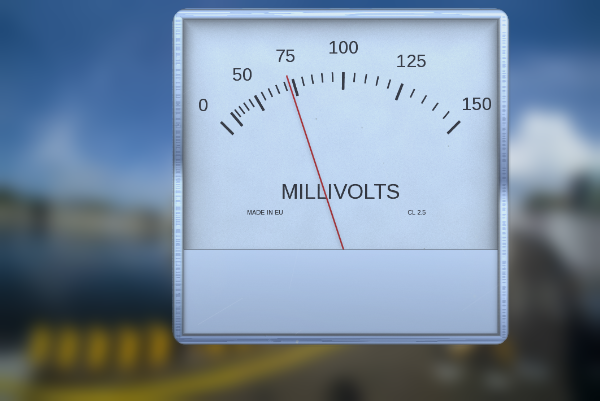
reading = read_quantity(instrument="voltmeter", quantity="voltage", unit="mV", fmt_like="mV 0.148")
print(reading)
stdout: mV 72.5
